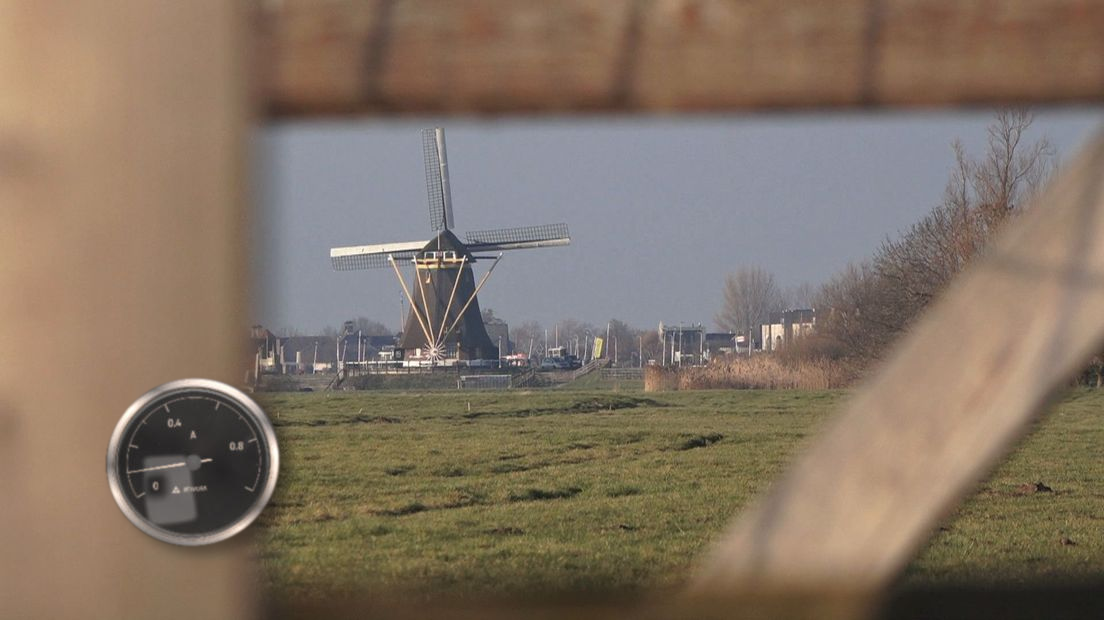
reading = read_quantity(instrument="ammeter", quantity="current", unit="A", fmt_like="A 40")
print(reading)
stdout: A 0.1
